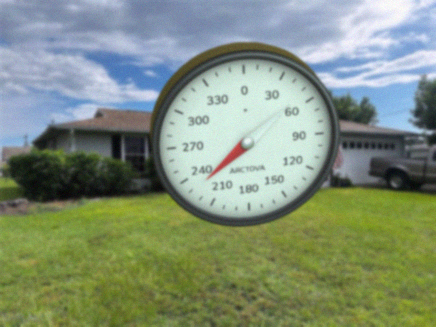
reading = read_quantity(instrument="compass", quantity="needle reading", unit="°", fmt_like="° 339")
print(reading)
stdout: ° 230
